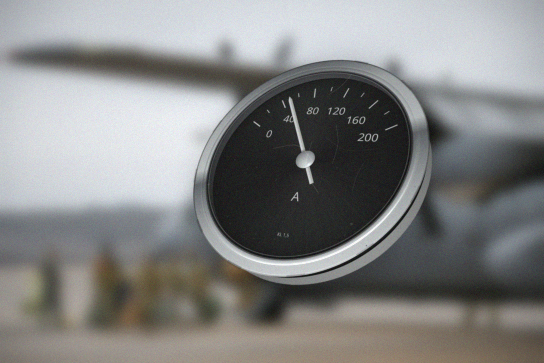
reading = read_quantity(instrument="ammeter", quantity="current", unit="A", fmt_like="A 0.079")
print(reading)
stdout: A 50
